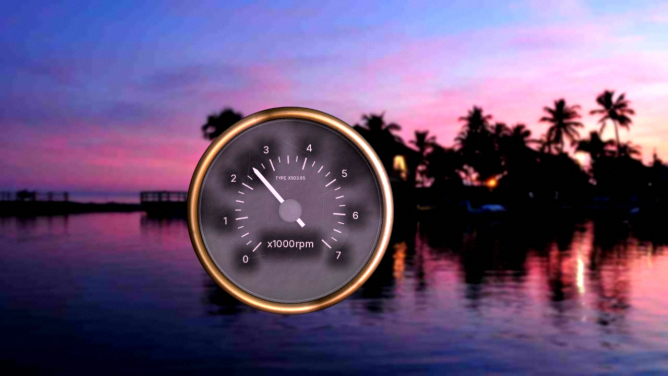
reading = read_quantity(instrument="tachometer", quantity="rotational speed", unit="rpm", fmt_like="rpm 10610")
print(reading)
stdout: rpm 2500
